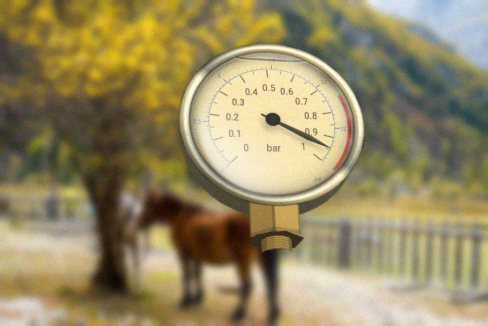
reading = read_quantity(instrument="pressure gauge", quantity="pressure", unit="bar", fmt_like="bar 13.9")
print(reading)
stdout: bar 0.95
